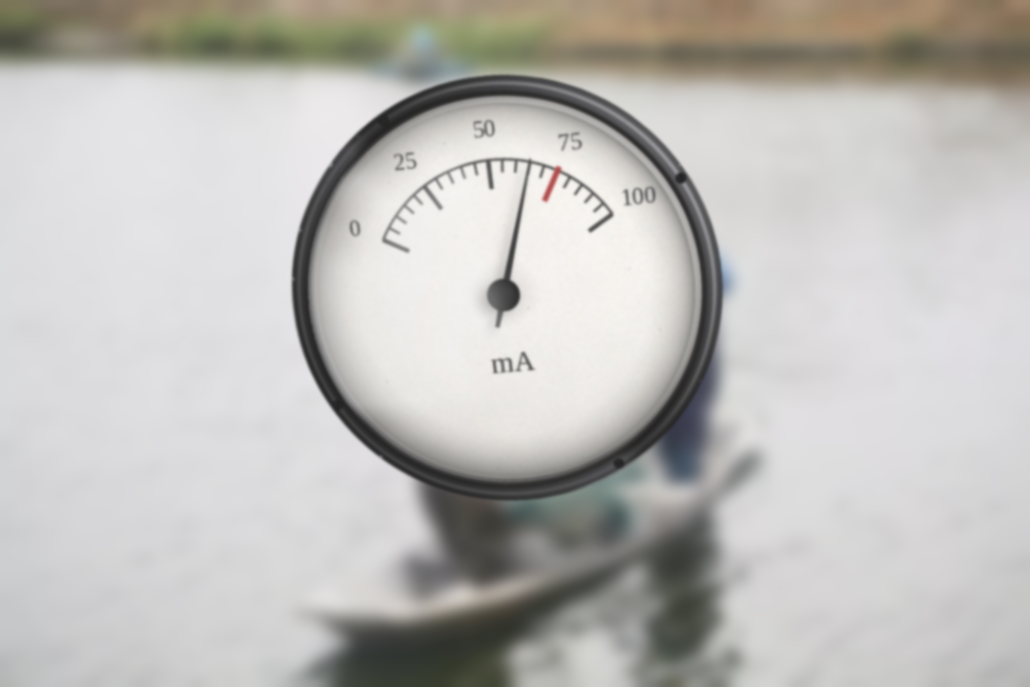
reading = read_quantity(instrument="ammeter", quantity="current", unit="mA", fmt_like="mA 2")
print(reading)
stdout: mA 65
